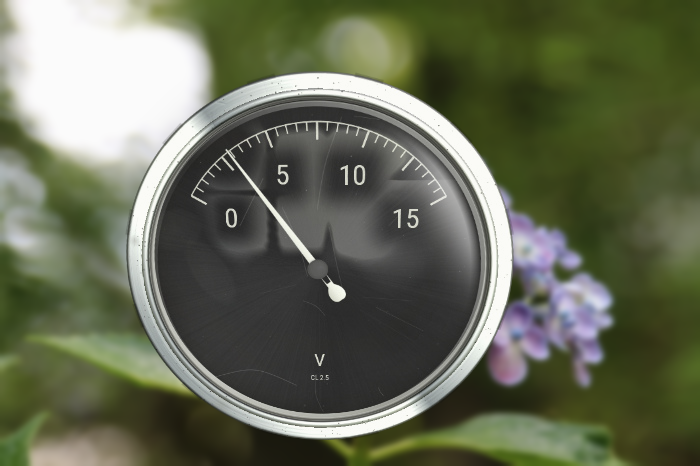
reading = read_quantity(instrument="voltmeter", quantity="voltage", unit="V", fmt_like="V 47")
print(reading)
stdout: V 3
